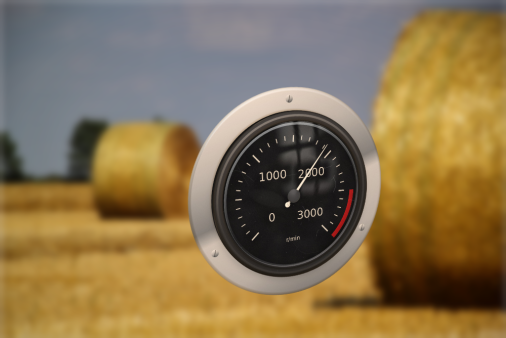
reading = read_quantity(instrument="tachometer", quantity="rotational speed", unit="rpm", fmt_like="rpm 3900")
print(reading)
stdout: rpm 1900
